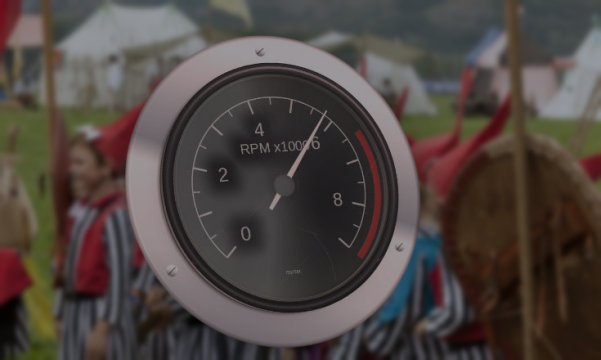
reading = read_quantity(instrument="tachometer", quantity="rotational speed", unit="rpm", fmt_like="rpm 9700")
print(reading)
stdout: rpm 5750
